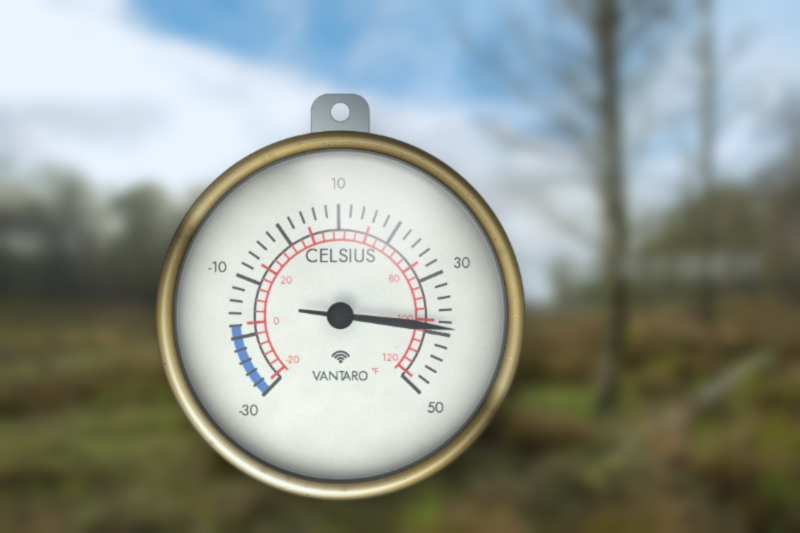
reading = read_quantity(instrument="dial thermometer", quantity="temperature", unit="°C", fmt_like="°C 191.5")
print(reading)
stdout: °C 39
